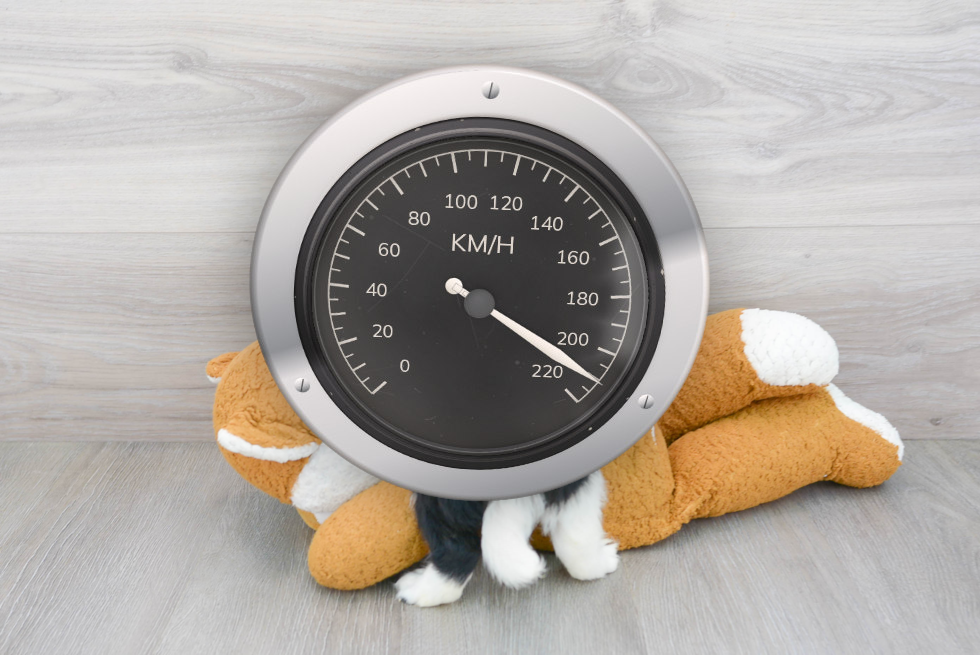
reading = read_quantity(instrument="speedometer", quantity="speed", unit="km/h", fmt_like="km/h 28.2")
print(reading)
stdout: km/h 210
